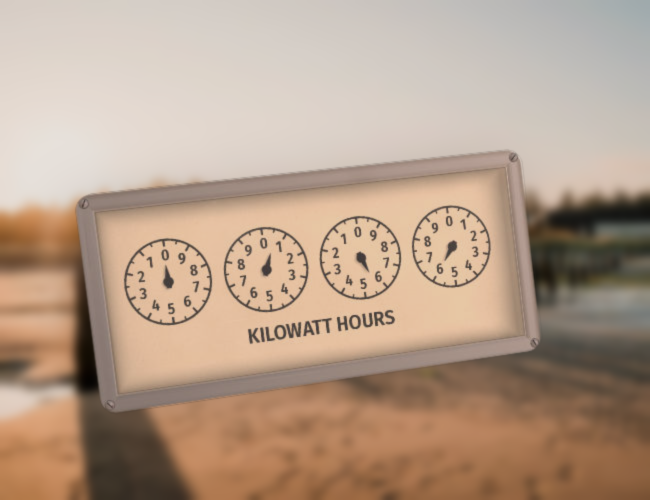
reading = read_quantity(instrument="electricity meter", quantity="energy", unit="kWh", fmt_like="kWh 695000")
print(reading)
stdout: kWh 56
